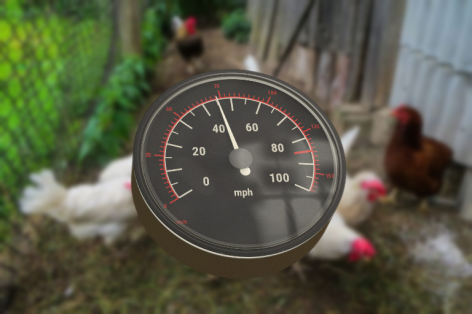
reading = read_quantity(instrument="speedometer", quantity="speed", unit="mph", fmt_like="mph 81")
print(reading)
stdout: mph 45
